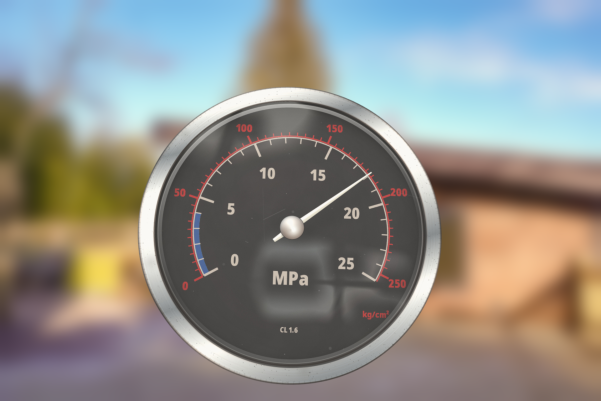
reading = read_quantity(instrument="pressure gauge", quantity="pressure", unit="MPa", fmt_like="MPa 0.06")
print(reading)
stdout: MPa 18
